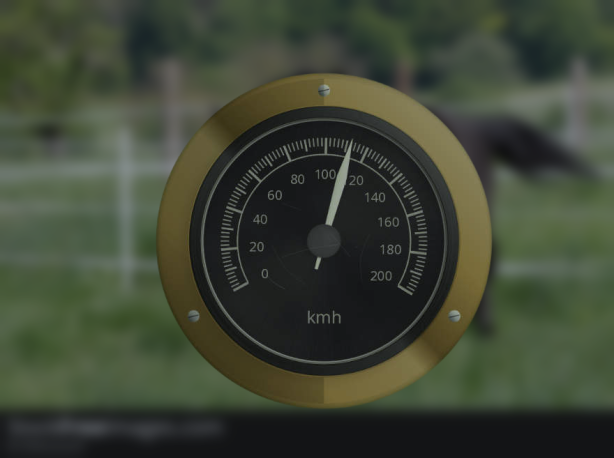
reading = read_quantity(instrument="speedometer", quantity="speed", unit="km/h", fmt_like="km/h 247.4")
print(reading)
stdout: km/h 112
